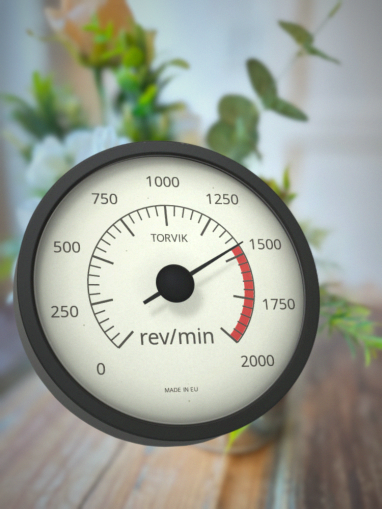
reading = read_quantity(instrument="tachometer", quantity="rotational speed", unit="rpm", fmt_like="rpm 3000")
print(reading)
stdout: rpm 1450
